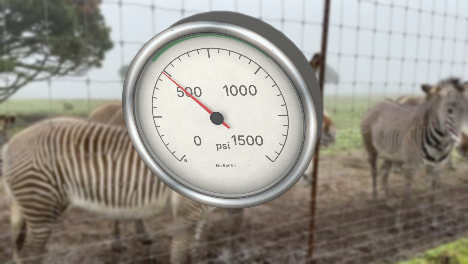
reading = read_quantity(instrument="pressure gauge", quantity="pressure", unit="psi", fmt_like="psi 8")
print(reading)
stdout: psi 500
